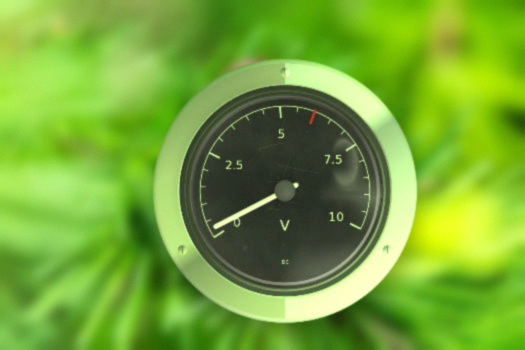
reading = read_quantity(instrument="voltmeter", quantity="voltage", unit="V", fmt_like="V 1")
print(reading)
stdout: V 0.25
